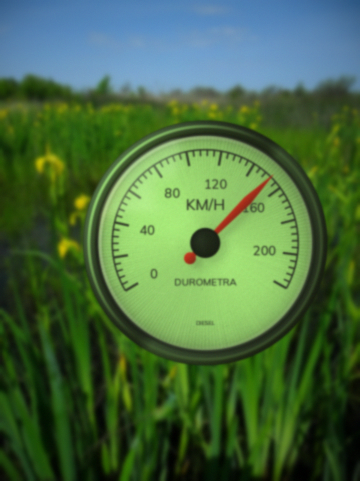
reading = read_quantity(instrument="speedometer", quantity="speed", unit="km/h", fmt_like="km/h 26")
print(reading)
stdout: km/h 152
